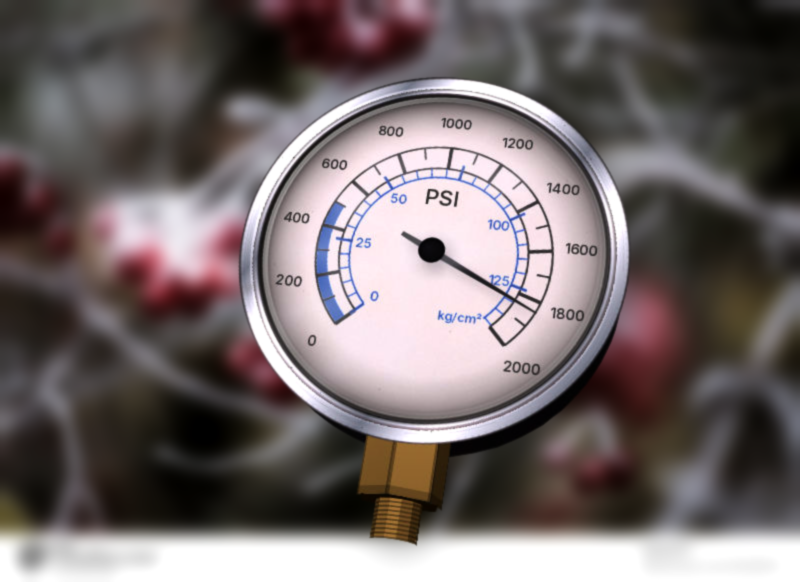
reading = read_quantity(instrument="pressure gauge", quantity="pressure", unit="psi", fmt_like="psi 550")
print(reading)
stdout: psi 1850
